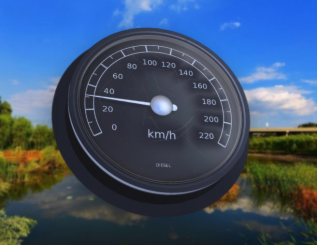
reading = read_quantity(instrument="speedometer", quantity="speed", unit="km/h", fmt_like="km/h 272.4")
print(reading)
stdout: km/h 30
